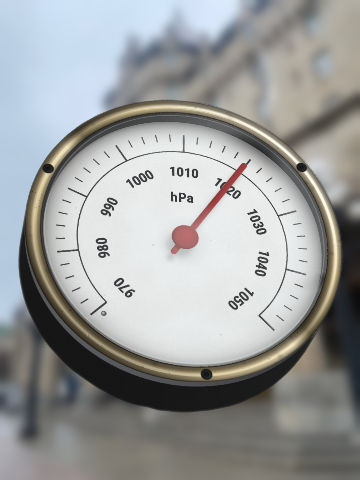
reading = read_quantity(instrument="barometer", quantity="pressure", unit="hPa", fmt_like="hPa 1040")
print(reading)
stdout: hPa 1020
